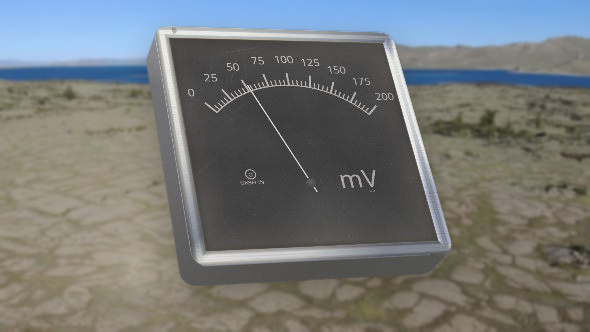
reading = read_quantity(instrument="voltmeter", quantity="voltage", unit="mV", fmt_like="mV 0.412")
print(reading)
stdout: mV 50
